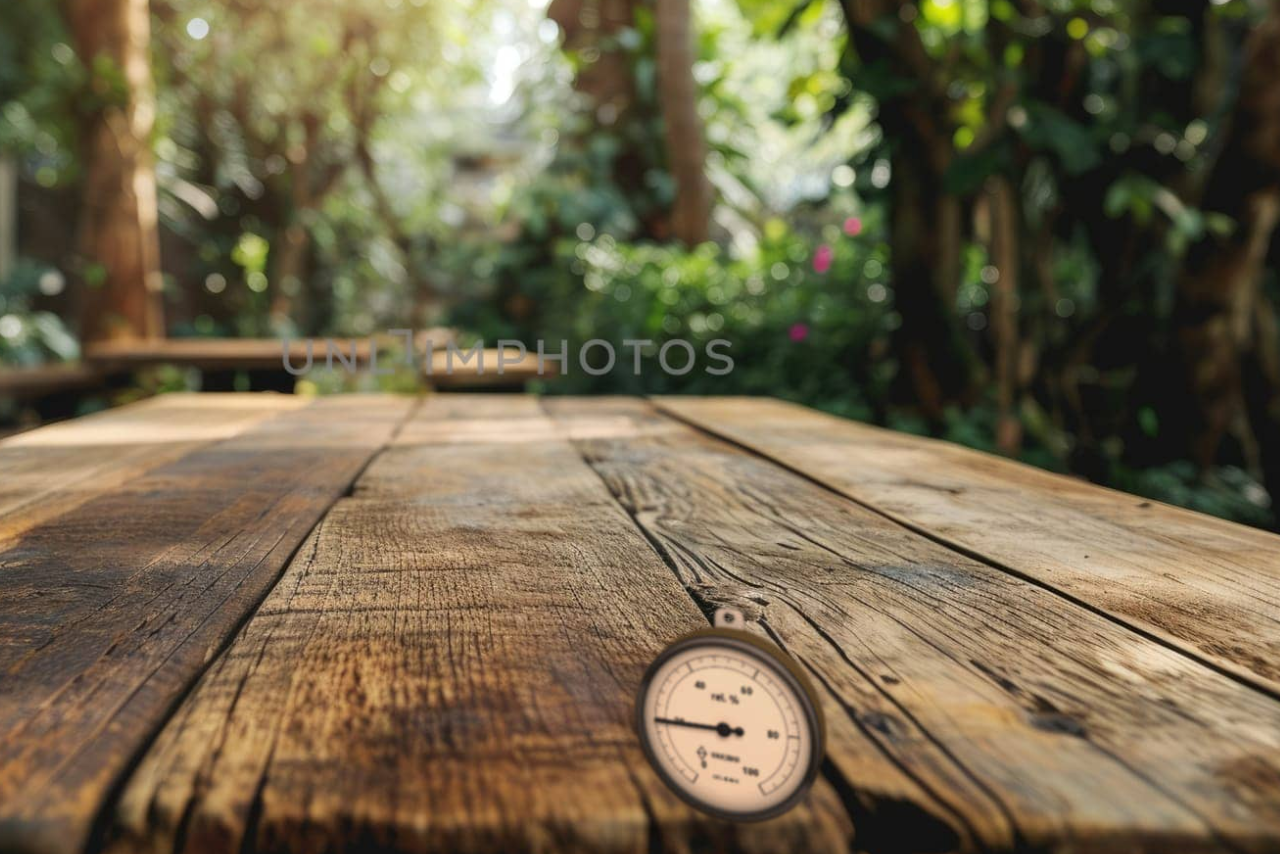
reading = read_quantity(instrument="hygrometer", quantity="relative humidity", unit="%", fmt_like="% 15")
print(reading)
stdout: % 20
